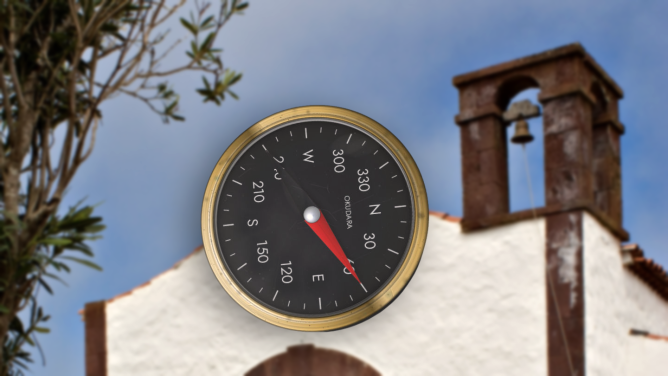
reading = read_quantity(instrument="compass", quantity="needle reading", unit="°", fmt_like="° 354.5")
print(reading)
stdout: ° 60
